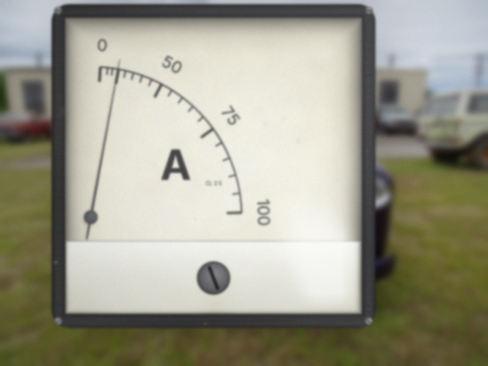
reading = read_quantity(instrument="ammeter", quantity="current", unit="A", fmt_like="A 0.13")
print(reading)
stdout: A 25
